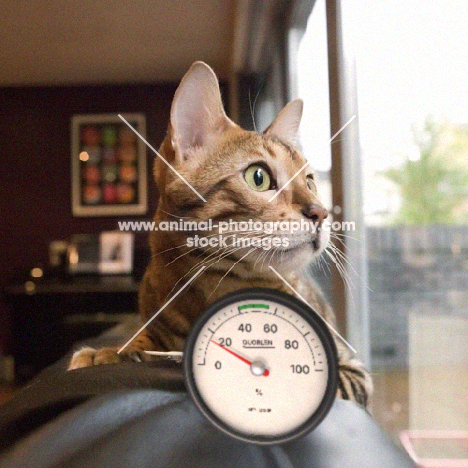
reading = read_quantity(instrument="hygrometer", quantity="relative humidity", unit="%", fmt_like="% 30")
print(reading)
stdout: % 16
